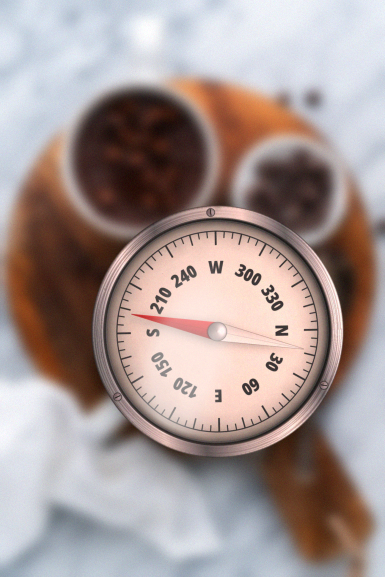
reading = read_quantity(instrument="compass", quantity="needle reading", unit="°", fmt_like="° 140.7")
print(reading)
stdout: ° 192.5
